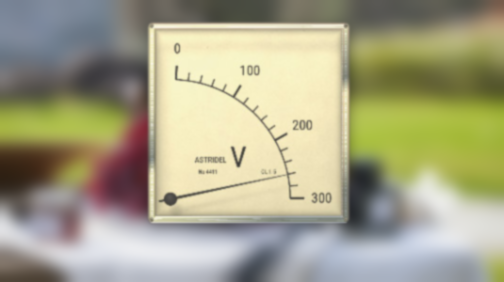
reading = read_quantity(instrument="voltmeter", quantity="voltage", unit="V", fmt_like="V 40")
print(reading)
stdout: V 260
